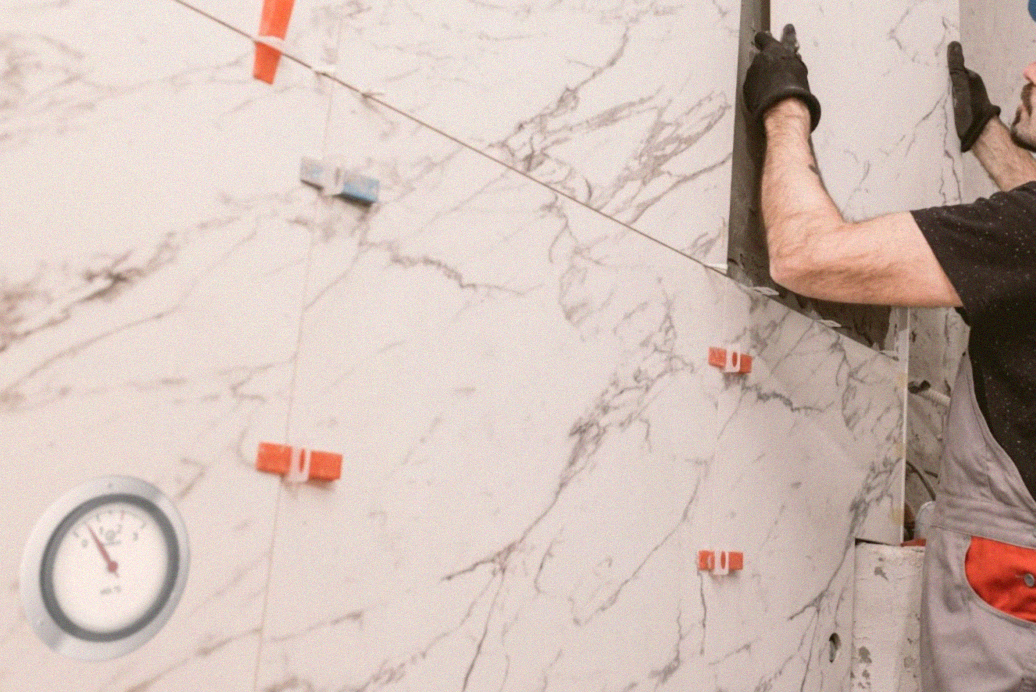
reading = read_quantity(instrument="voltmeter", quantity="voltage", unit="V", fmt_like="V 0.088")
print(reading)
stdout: V 0.5
